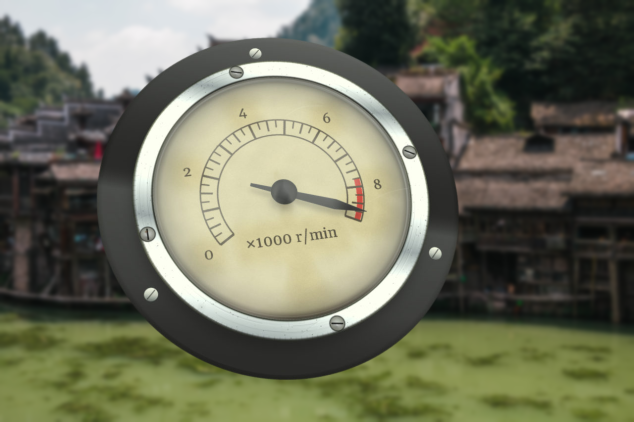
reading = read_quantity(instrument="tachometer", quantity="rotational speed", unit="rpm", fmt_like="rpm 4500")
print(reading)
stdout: rpm 8750
